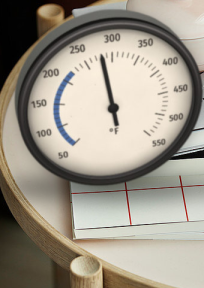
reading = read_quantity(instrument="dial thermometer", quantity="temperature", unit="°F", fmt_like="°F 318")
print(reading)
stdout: °F 280
